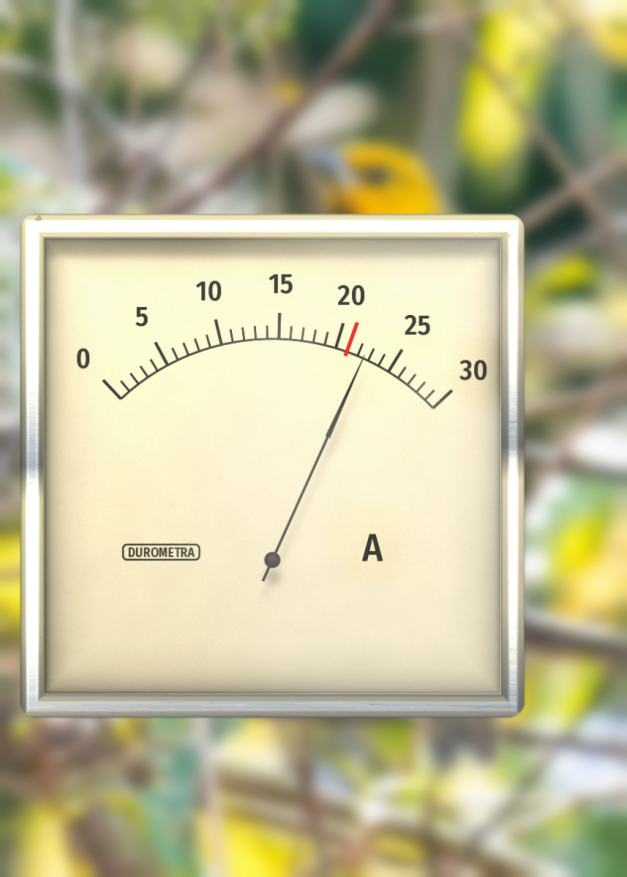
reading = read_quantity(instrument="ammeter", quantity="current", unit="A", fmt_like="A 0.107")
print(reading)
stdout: A 22.5
